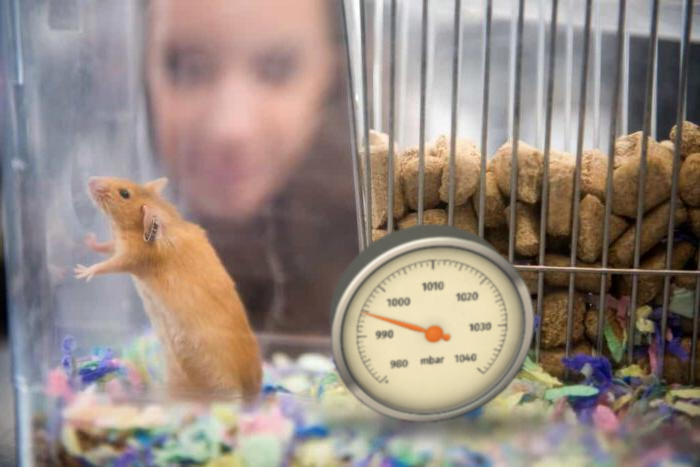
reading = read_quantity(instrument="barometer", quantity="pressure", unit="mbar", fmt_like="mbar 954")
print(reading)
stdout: mbar 995
